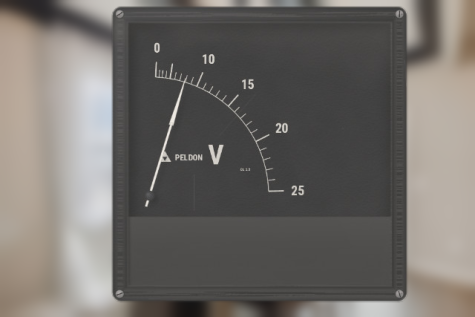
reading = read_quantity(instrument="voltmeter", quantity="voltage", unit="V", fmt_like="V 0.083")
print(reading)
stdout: V 8
